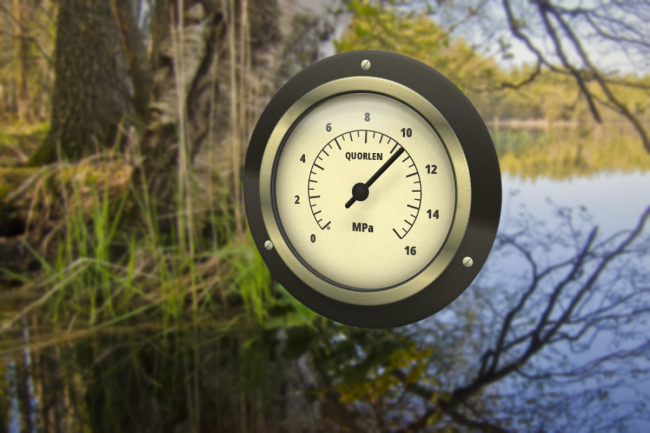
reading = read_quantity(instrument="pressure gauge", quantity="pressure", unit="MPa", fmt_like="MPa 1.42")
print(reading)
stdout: MPa 10.5
